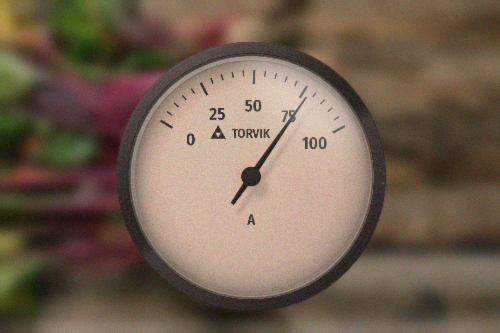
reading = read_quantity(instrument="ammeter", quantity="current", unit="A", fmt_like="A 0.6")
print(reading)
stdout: A 77.5
